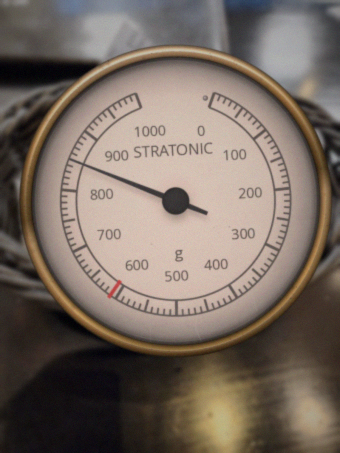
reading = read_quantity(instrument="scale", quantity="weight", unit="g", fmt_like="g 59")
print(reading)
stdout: g 850
